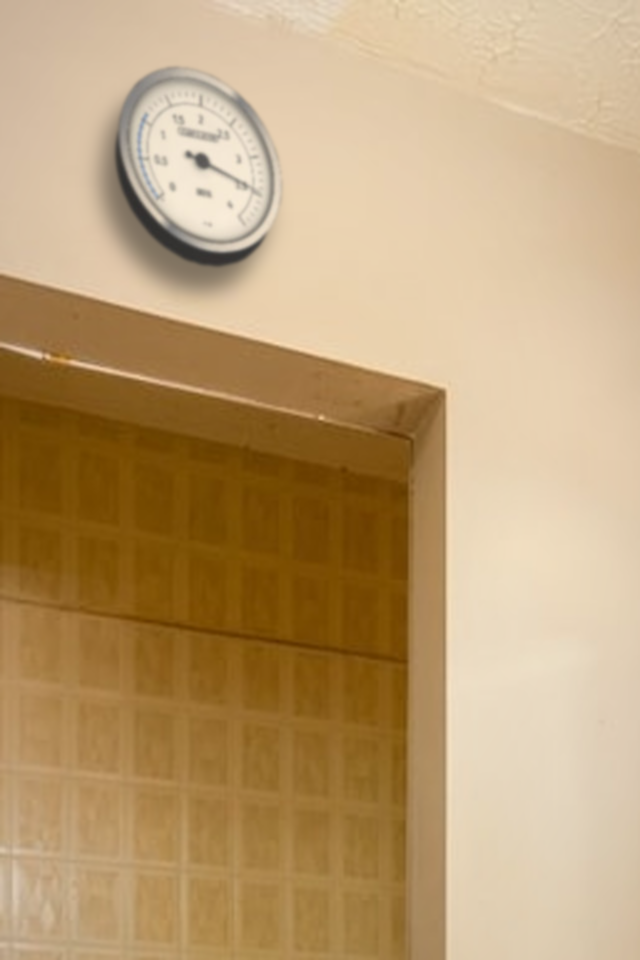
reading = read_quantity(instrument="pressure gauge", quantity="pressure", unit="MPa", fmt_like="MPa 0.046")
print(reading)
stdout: MPa 3.5
